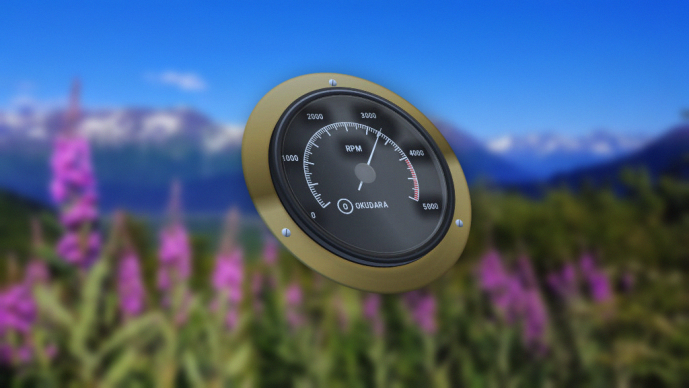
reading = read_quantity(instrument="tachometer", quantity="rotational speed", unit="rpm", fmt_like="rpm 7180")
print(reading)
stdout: rpm 3250
